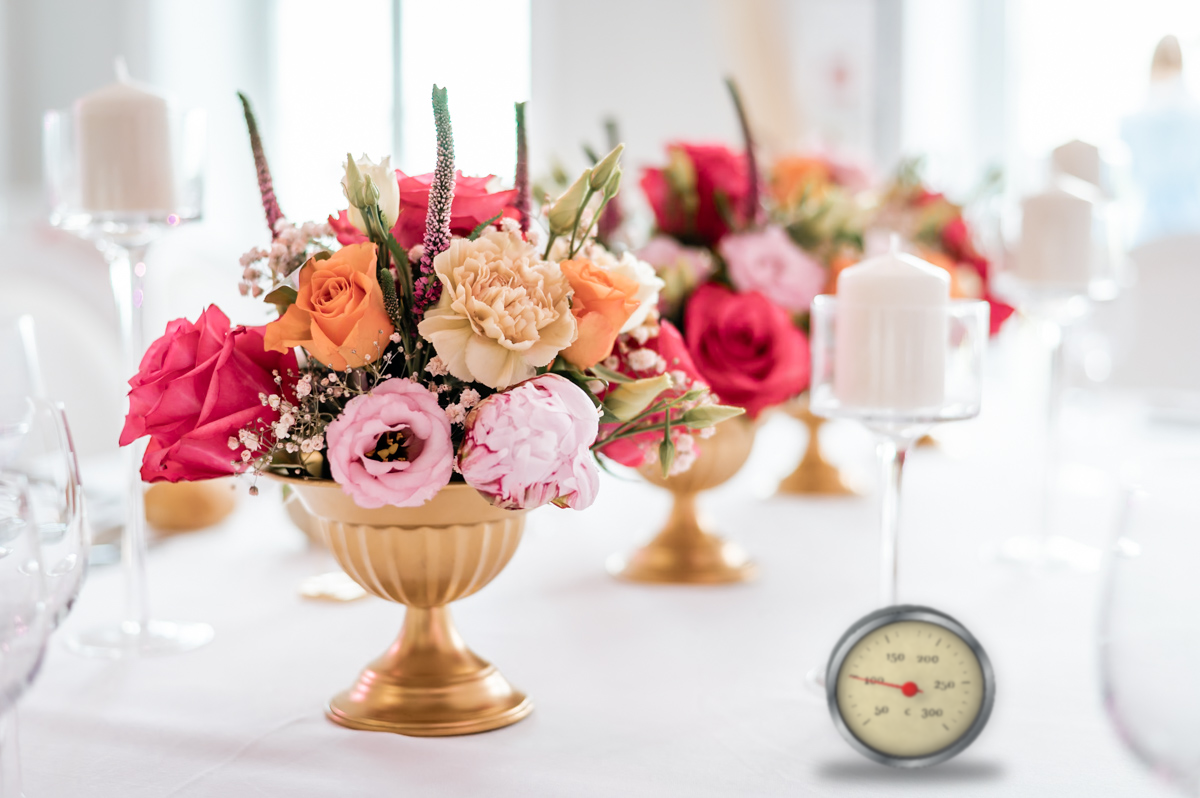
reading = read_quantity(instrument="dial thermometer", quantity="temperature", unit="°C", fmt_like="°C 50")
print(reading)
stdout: °C 100
